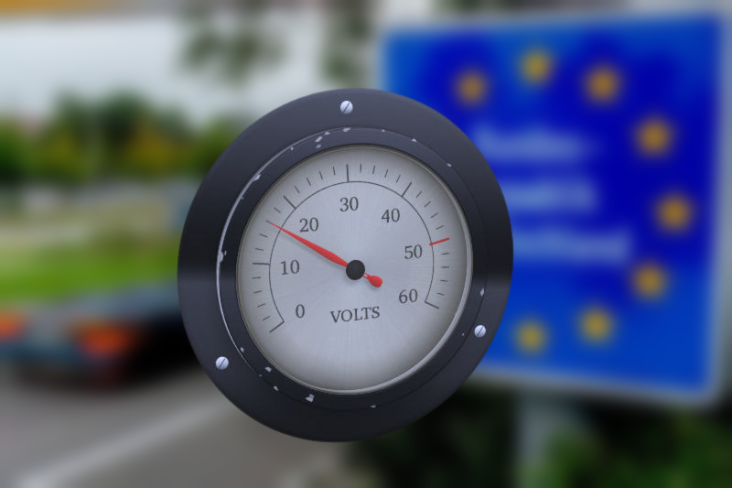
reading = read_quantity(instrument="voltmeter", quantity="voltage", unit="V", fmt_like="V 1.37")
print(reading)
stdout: V 16
